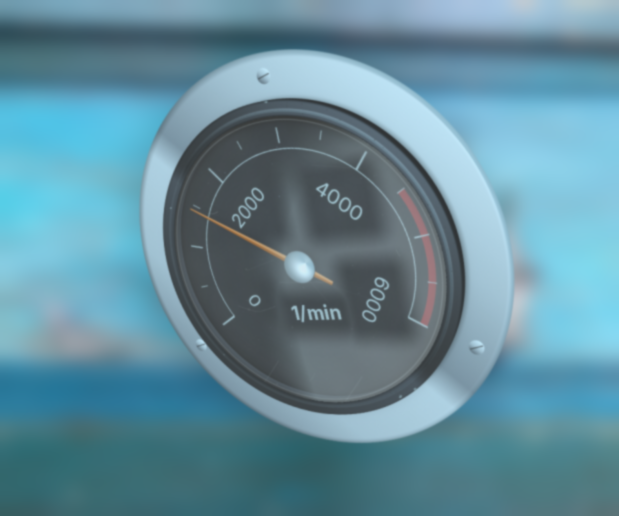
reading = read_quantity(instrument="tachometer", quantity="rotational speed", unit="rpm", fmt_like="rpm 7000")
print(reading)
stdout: rpm 1500
